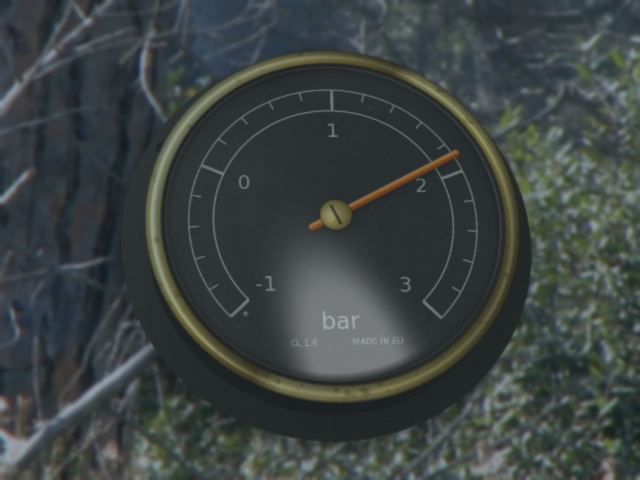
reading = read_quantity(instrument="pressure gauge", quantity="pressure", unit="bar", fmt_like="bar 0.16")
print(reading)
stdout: bar 1.9
